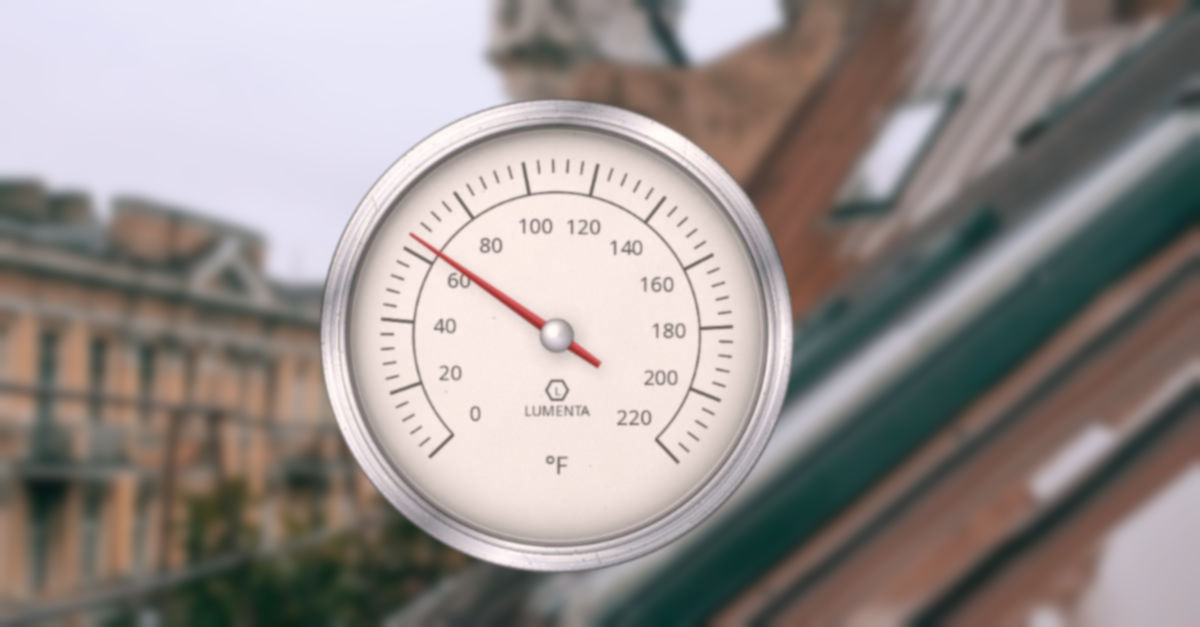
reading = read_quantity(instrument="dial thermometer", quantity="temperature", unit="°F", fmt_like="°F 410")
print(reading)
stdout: °F 64
